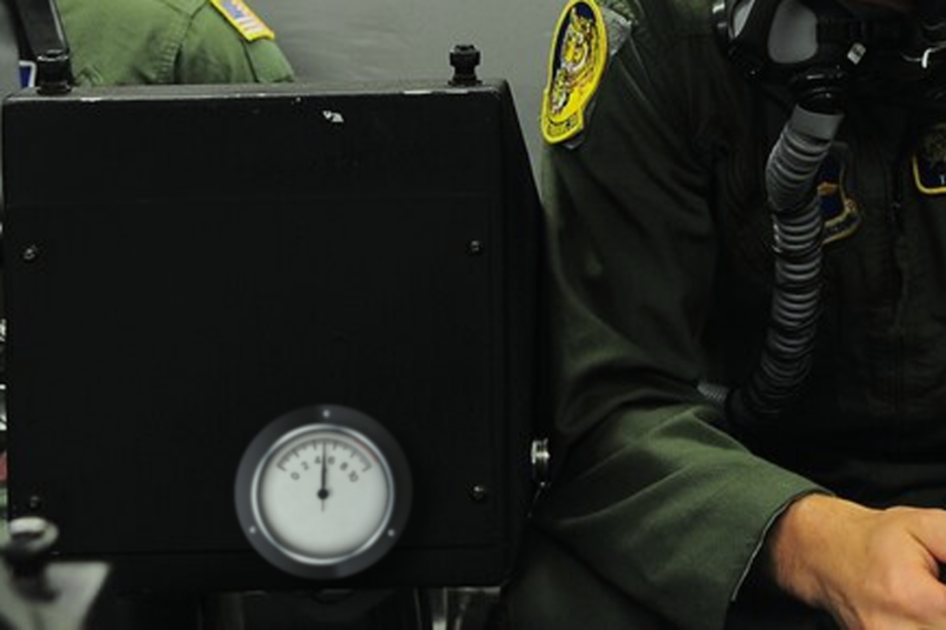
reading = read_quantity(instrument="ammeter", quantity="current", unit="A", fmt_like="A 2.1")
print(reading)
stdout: A 5
